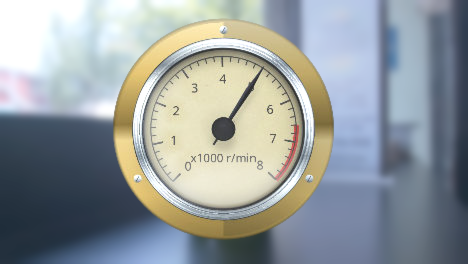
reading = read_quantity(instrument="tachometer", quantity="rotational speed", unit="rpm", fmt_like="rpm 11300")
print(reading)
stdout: rpm 5000
